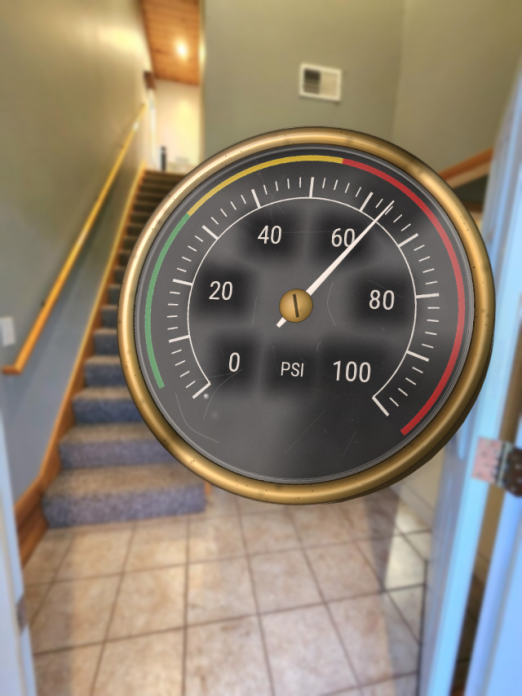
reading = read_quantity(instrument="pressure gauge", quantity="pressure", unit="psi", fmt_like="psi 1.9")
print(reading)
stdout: psi 64
